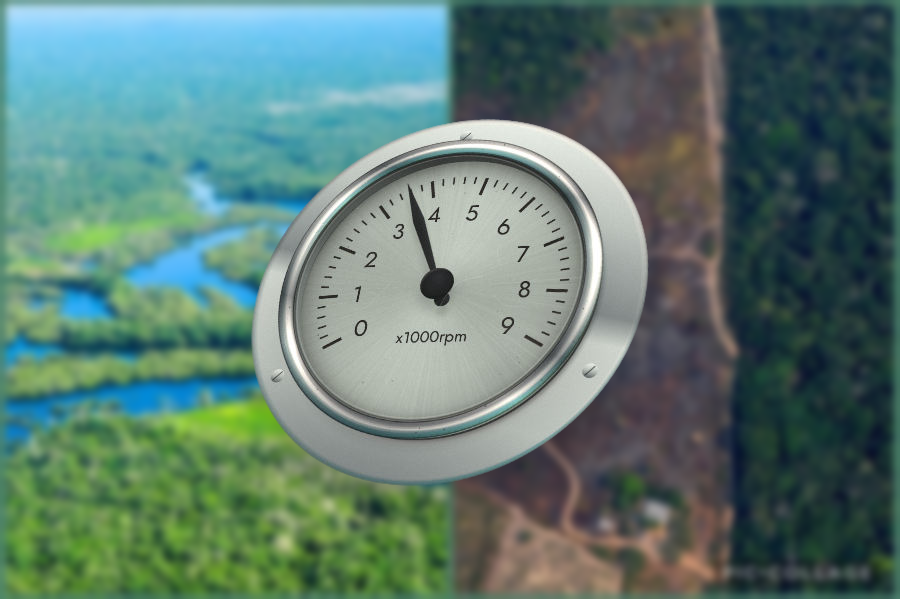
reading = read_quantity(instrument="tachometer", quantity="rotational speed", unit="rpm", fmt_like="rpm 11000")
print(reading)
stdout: rpm 3600
